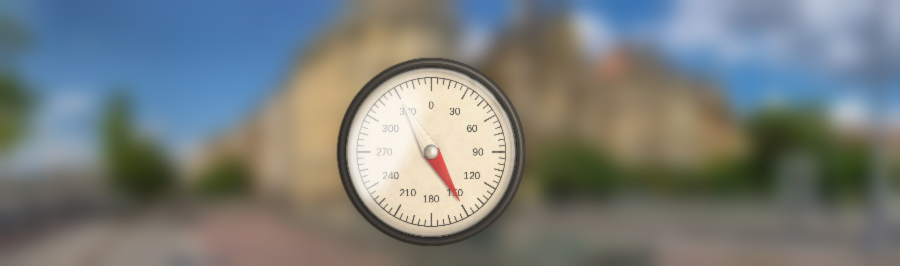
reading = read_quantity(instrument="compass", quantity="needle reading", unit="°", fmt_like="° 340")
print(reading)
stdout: ° 150
